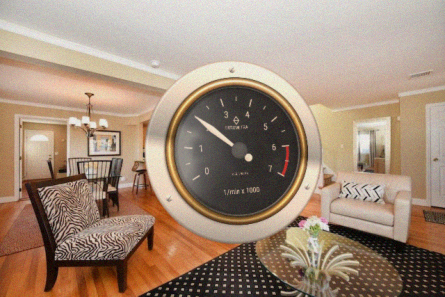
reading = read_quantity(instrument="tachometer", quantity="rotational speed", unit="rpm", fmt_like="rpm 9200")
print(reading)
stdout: rpm 2000
